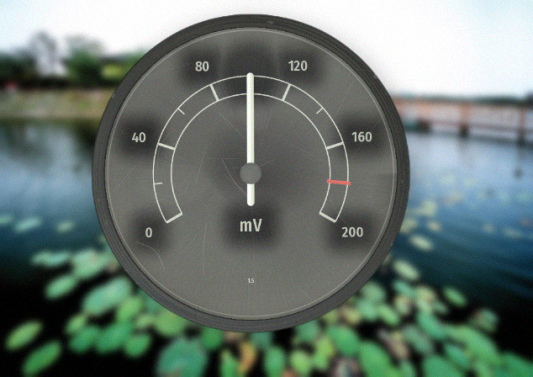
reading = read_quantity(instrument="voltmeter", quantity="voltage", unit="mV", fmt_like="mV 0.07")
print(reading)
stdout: mV 100
